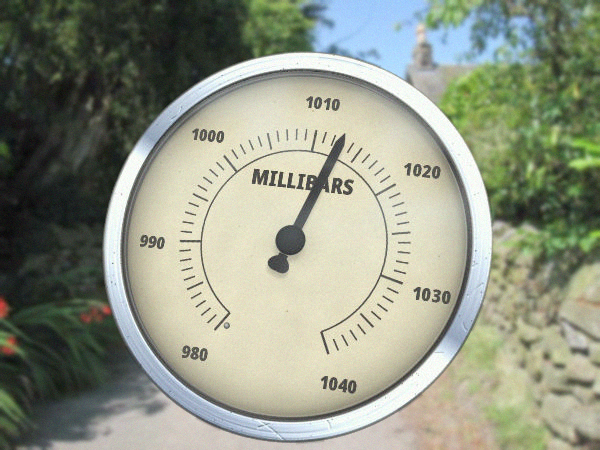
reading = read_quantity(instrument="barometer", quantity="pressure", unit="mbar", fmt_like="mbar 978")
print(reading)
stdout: mbar 1013
